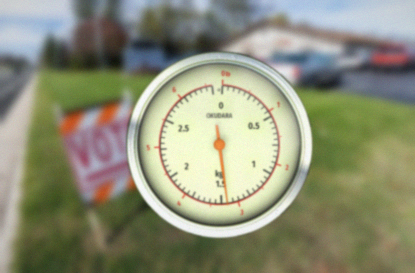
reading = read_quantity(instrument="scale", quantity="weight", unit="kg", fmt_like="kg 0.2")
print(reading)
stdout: kg 1.45
